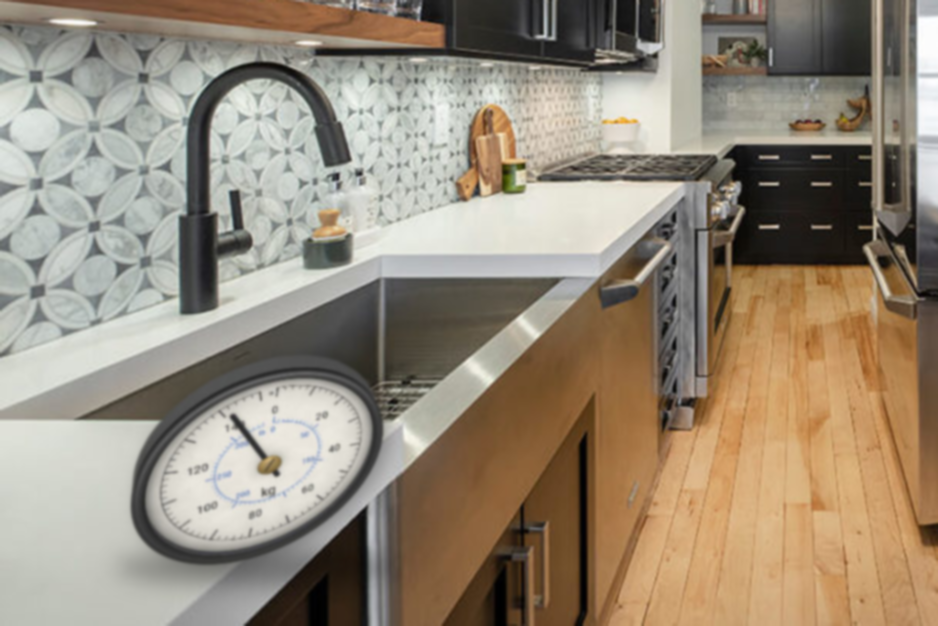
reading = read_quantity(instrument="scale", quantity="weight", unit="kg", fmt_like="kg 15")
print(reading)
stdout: kg 142
